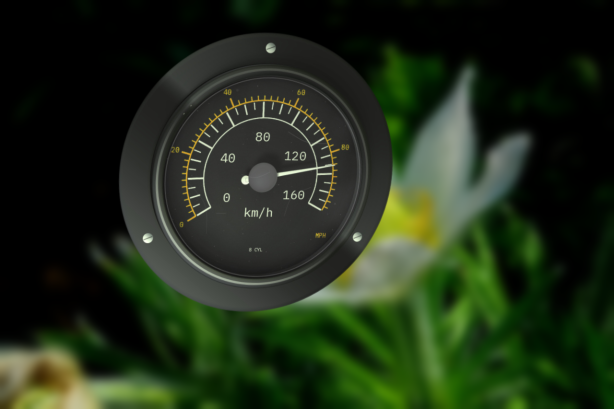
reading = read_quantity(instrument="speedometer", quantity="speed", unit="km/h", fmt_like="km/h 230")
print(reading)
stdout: km/h 135
